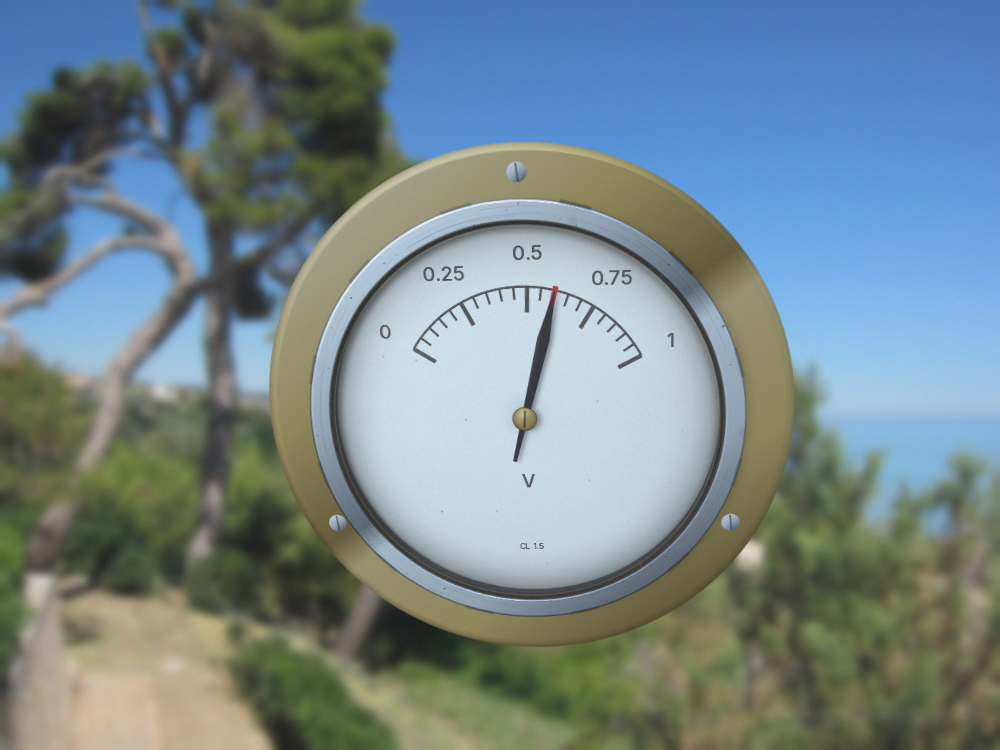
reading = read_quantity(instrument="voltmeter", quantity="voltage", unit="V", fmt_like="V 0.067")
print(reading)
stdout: V 0.6
